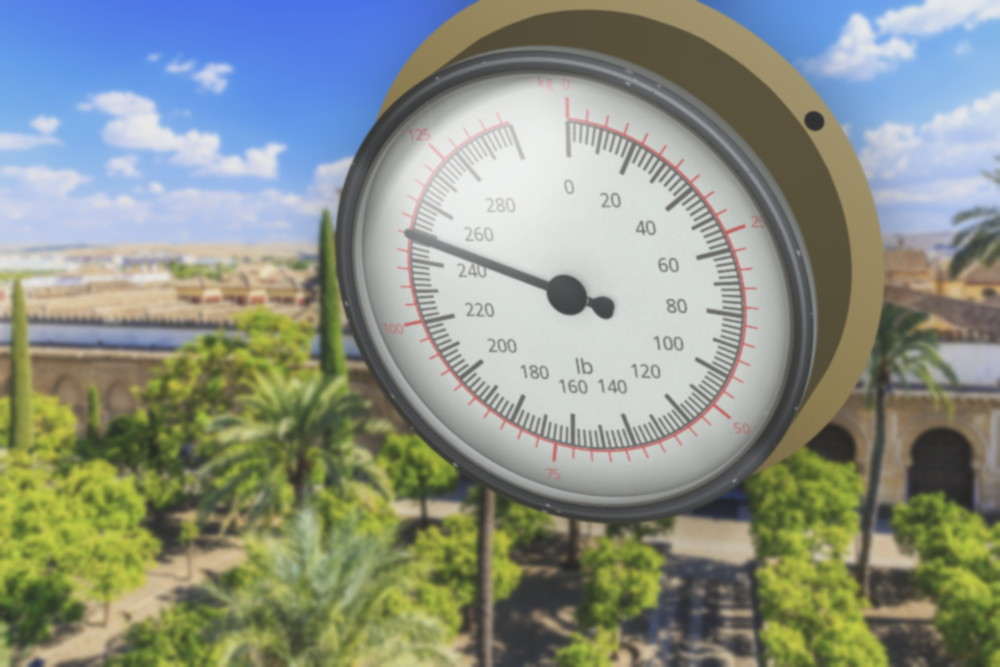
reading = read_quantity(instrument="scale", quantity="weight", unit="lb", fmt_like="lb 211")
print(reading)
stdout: lb 250
